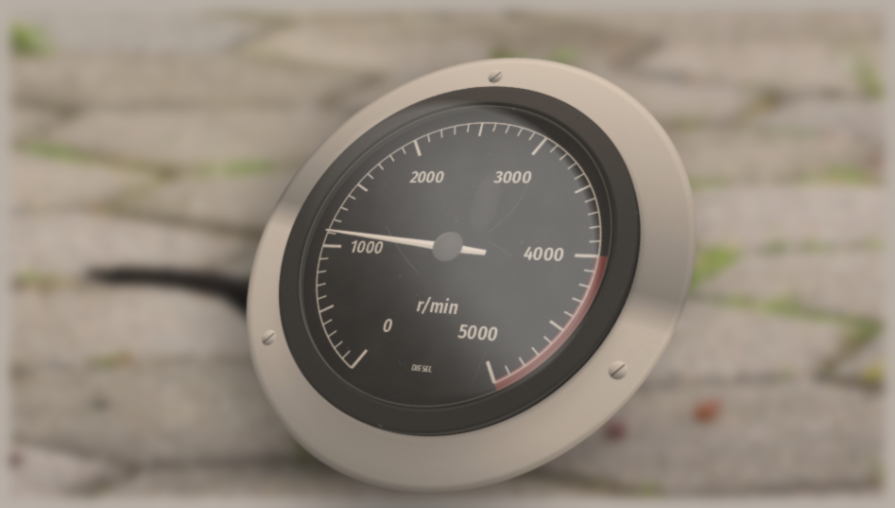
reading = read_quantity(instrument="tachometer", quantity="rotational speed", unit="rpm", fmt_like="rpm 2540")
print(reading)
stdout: rpm 1100
